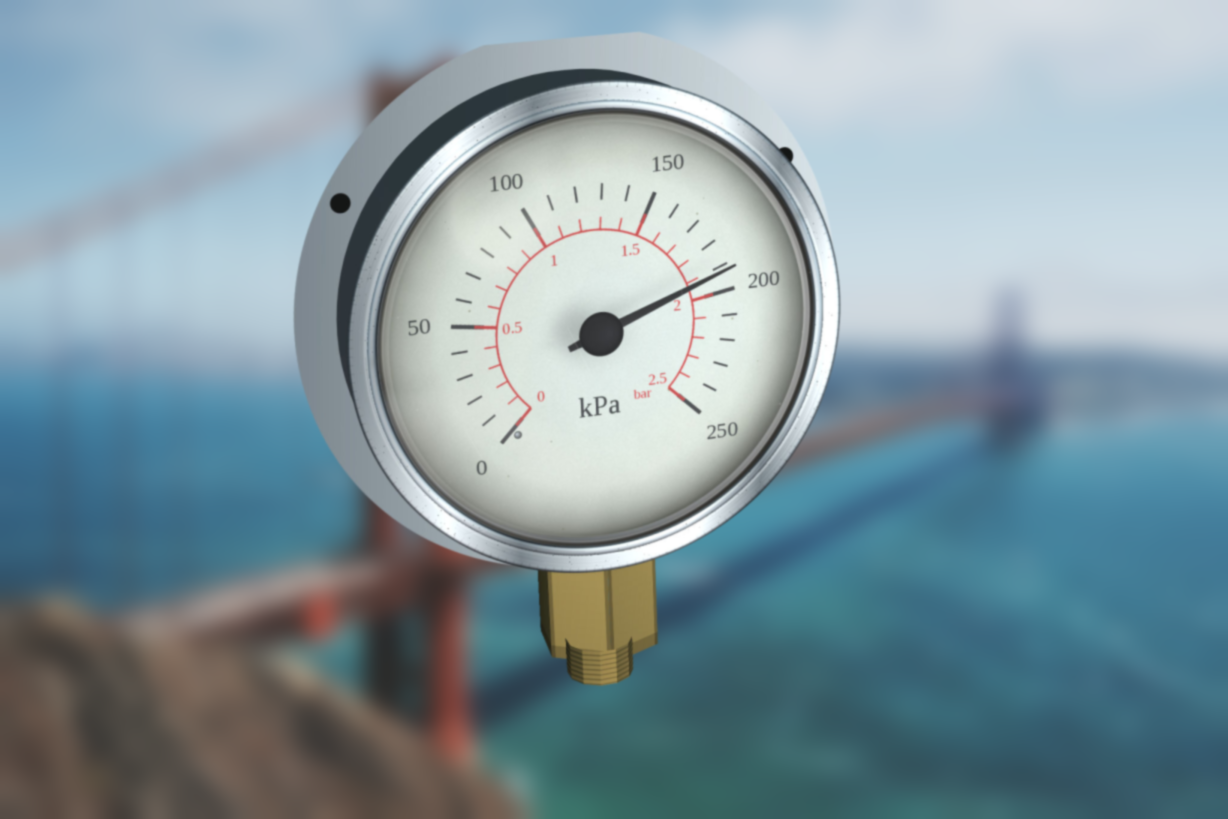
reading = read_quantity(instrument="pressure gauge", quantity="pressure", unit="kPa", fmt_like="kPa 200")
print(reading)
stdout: kPa 190
